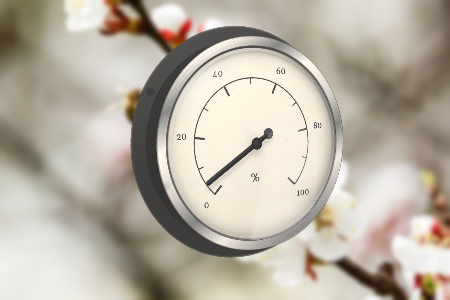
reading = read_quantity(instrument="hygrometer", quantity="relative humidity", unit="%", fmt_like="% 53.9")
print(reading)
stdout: % 5
